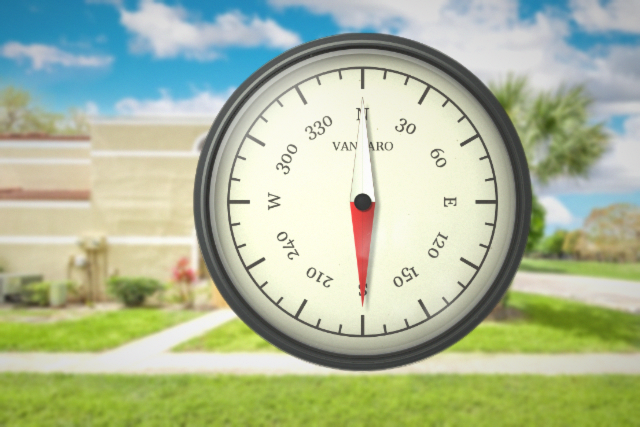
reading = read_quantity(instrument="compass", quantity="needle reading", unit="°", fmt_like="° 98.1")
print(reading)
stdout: ° 180
